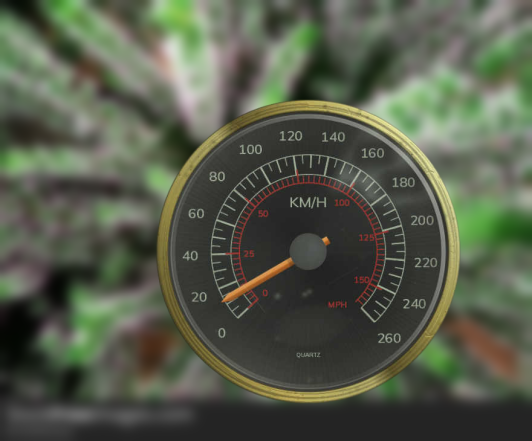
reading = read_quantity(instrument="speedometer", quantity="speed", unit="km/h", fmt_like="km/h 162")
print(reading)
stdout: km/h 12.5
